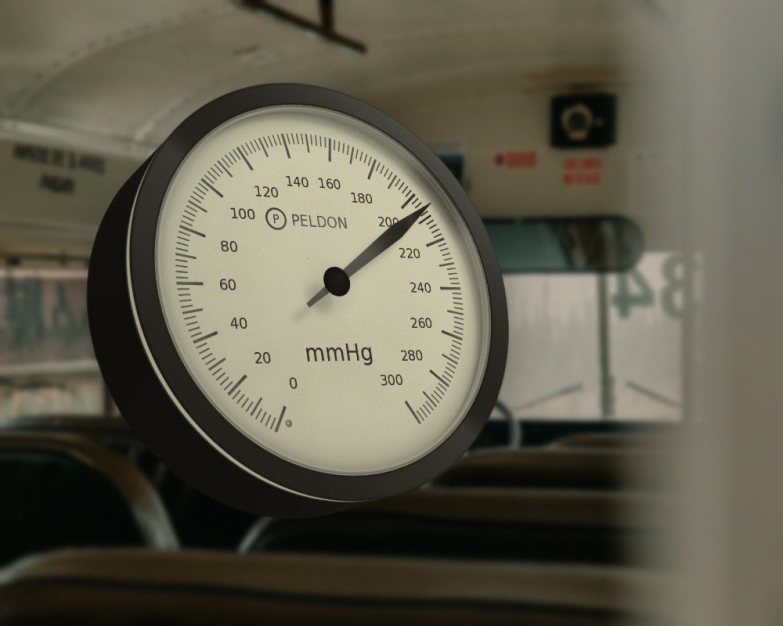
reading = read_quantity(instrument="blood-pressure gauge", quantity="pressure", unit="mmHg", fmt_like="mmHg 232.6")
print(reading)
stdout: mmHg 206
